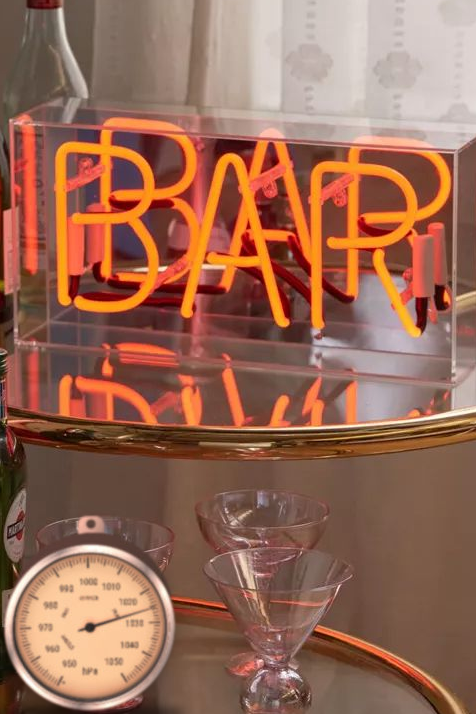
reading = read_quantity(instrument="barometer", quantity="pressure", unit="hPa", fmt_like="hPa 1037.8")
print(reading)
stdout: hPa 1025
